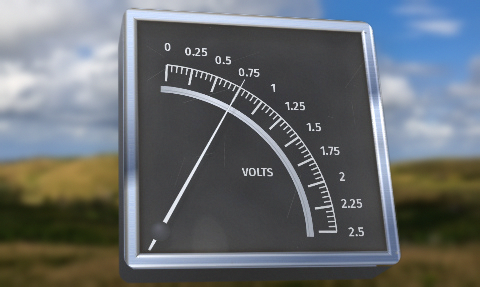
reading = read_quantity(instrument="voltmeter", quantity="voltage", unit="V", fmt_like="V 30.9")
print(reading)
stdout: V 0.75
